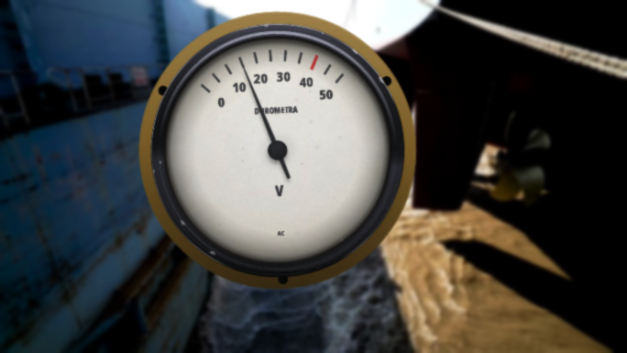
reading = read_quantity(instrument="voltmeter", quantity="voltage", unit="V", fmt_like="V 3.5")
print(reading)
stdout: V 15
